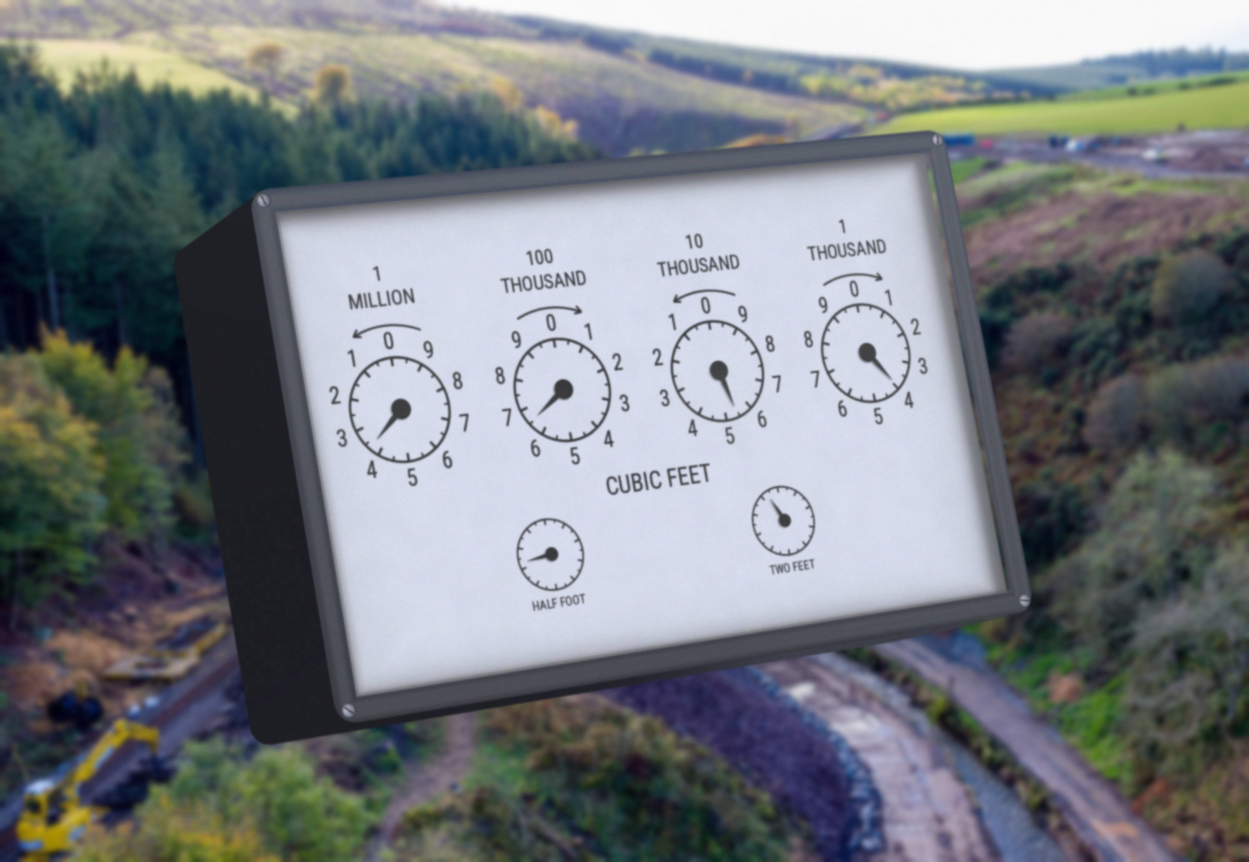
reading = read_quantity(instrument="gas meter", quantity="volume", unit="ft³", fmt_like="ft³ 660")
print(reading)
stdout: ft³ 365400
